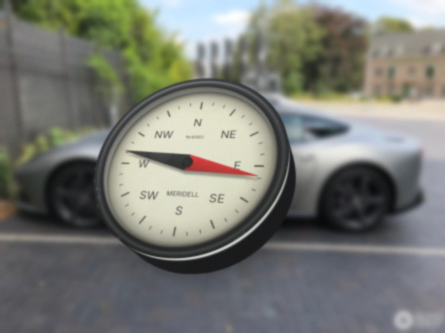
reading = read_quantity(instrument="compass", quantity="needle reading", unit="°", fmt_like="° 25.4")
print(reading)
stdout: ° 100
